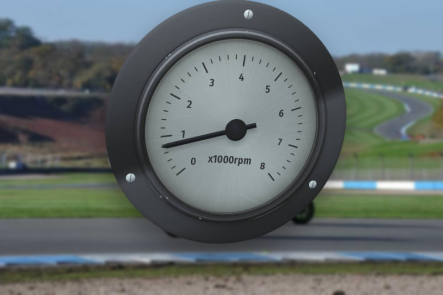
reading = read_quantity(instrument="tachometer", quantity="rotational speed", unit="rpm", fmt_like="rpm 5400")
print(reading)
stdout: rpm 800
